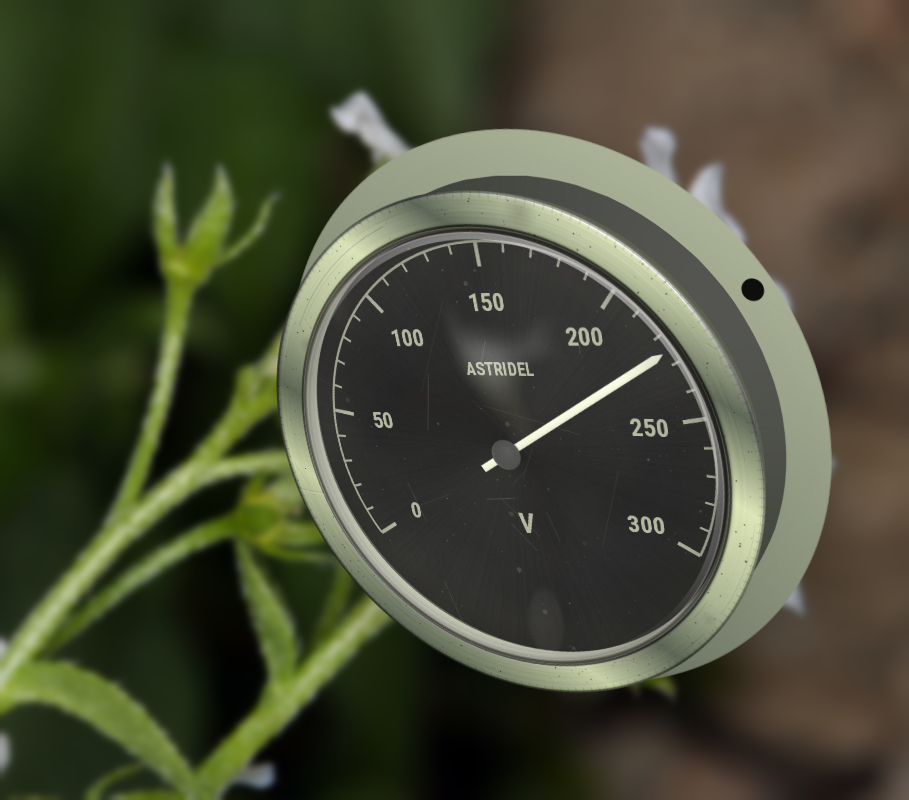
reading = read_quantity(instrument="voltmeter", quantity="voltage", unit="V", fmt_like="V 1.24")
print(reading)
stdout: V 225
